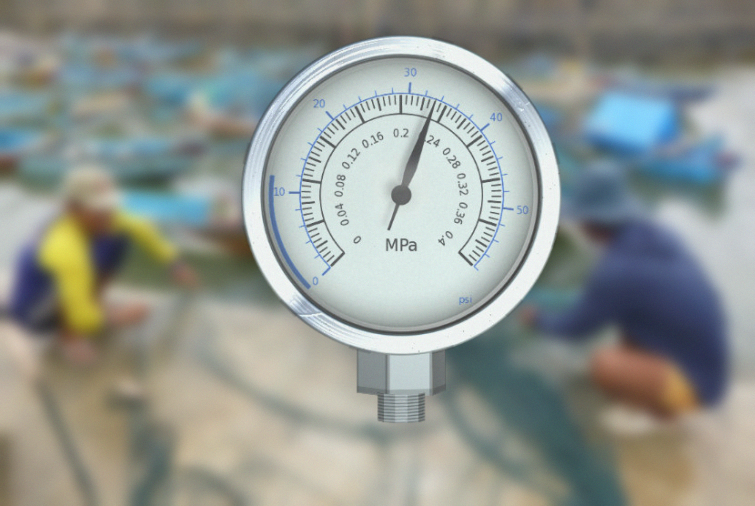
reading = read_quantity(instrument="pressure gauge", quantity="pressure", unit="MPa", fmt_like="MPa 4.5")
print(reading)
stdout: MPa 0.23
